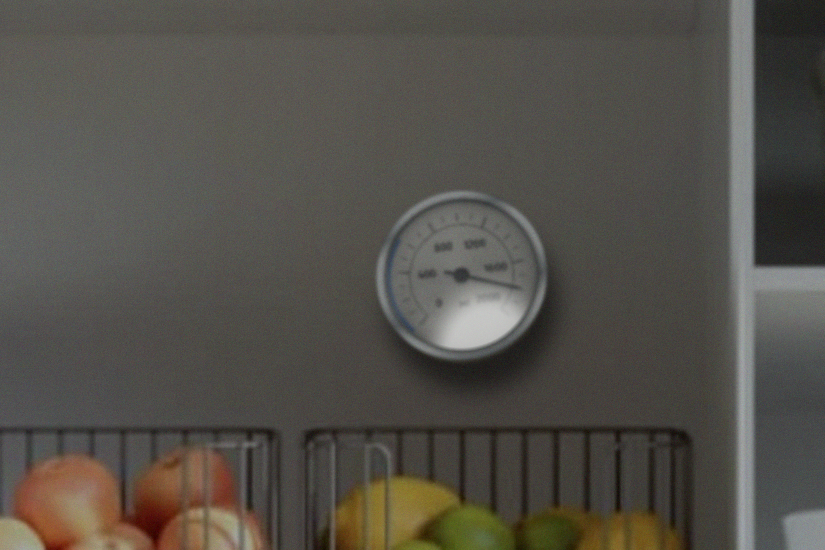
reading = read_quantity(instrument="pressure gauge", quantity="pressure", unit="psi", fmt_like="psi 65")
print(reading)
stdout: psi 1800
